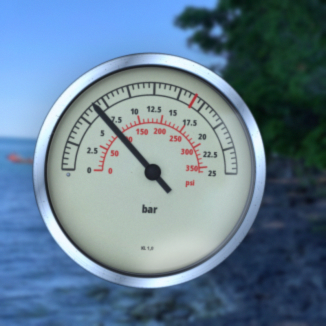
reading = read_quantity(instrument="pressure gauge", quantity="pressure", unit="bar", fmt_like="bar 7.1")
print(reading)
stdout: bar 6.5
